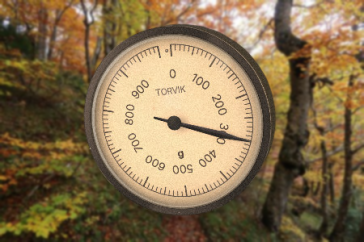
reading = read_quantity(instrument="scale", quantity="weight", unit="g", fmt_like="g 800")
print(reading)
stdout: g 300
